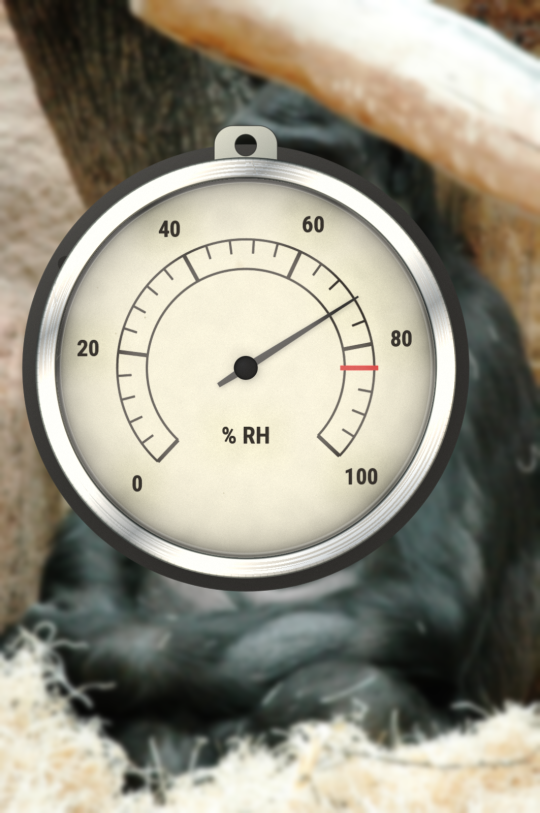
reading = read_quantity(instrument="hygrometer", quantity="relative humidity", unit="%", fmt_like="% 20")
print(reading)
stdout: % 72
